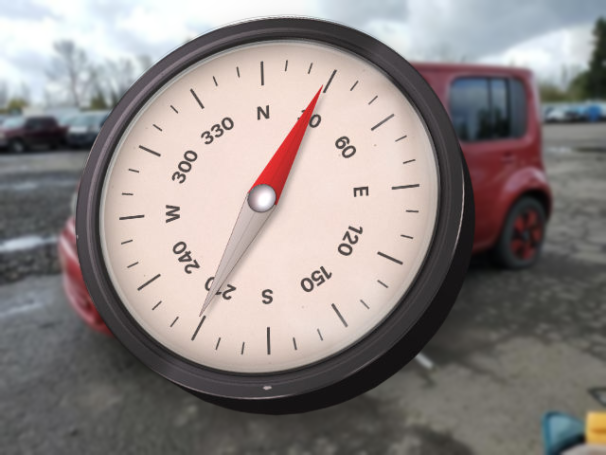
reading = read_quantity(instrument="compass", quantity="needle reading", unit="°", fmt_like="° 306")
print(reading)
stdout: ° 30
